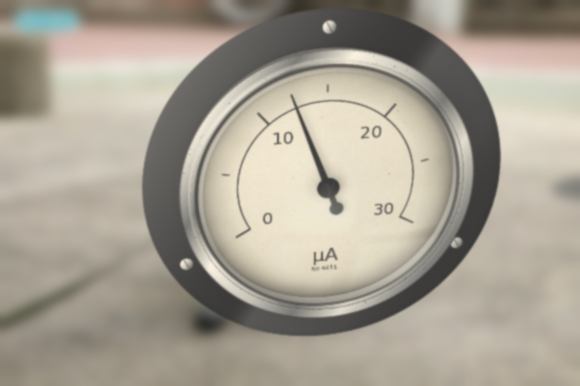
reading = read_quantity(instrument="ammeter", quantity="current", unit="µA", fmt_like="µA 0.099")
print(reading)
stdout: µA 12.5
